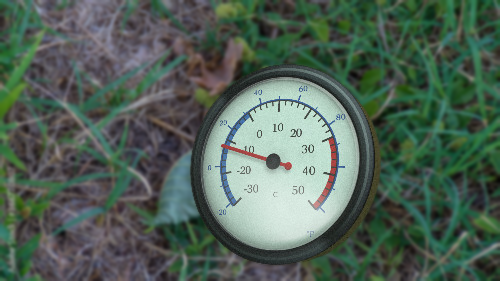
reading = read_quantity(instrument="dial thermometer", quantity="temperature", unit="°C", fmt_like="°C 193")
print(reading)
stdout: °C -12
